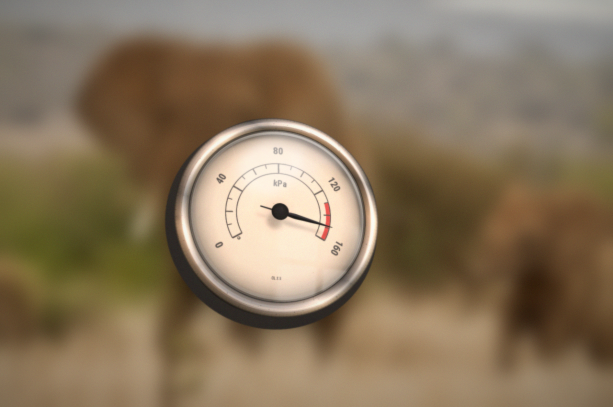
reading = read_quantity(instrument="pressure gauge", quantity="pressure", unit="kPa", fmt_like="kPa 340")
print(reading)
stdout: kPa 150
